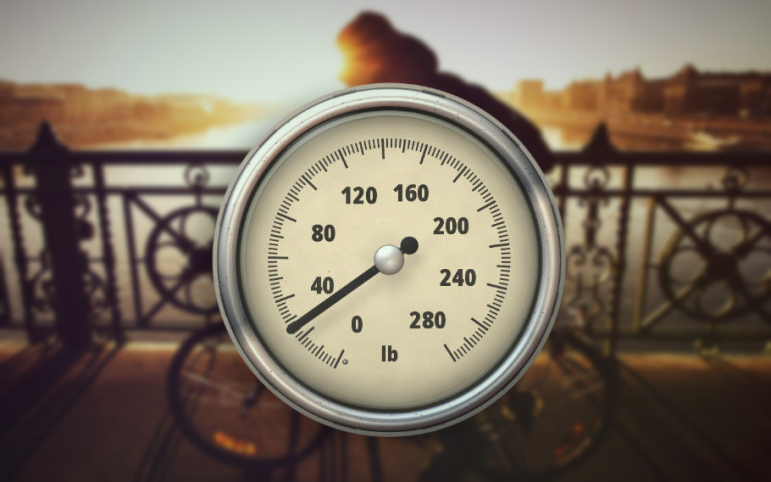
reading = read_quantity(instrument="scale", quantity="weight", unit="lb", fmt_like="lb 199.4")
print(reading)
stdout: lb 26
